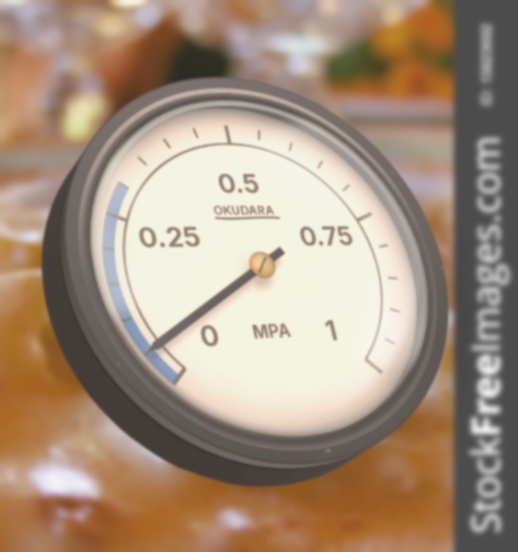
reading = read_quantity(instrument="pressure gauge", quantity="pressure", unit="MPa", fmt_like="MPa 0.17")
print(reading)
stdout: MPa 0.05
